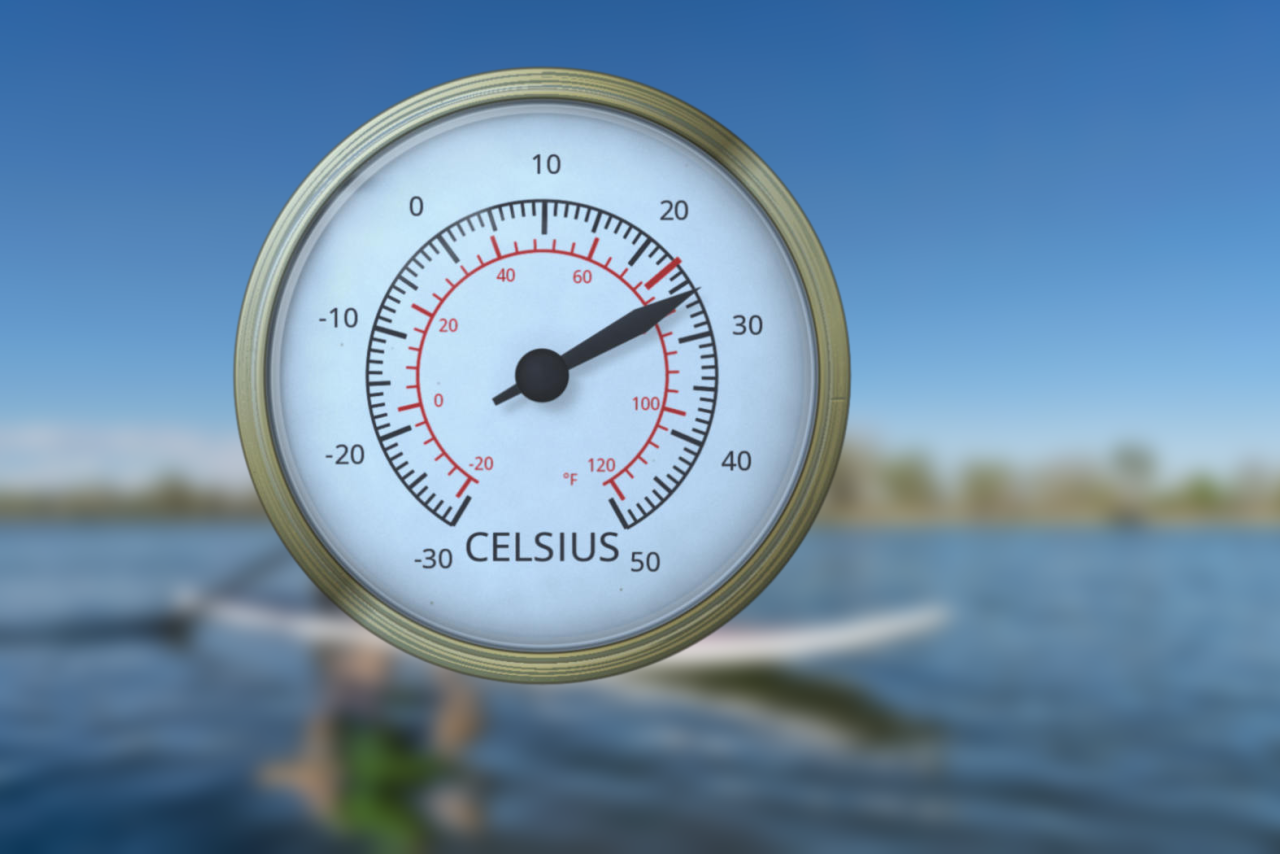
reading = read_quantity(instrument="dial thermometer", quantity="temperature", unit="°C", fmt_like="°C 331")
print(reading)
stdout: °C 26
